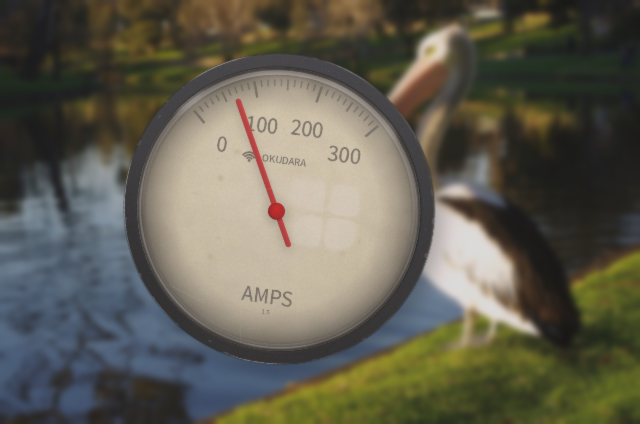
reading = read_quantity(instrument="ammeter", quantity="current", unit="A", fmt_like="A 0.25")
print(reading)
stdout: A 70
